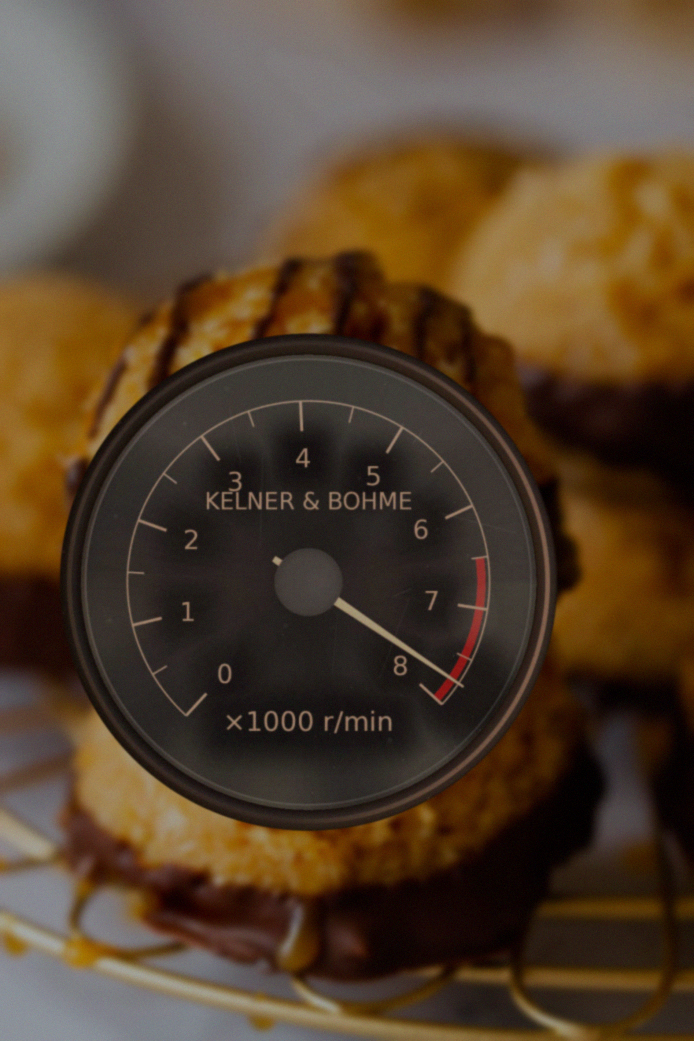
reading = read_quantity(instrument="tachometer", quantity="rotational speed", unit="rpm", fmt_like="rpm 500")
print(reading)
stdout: rpm 7750
